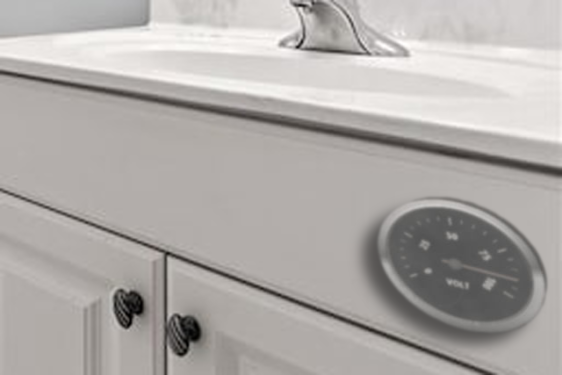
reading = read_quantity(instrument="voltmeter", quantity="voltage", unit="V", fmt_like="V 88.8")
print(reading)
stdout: V 90
